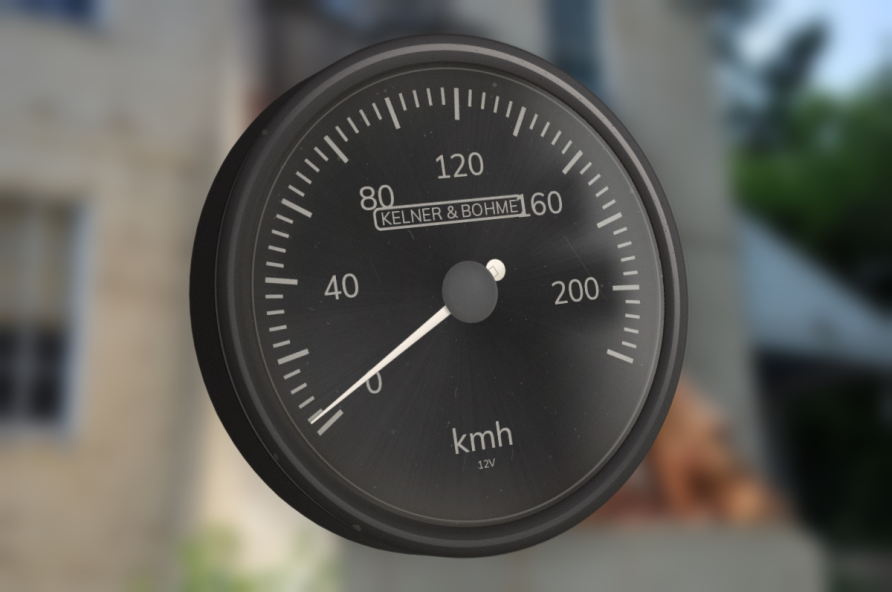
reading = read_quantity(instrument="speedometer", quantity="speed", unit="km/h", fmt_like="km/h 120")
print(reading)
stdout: km/h 4
